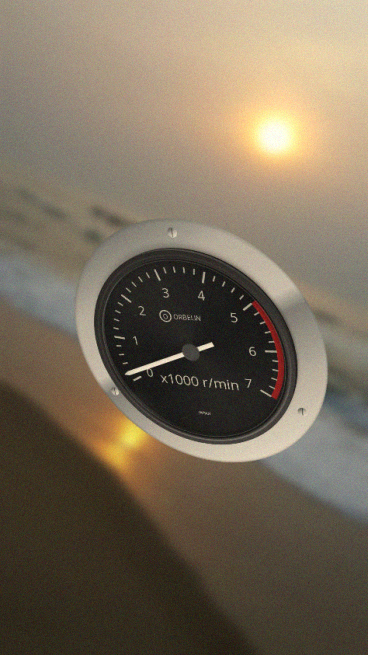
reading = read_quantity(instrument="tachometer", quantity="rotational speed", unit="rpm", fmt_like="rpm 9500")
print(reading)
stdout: rpm 200
